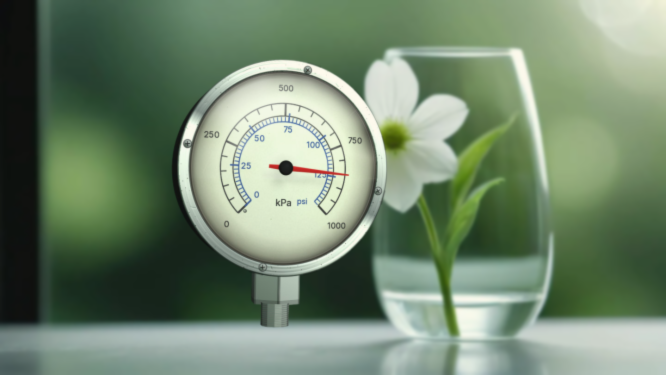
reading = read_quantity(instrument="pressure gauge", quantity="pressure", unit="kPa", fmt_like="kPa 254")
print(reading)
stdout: kPa 850
